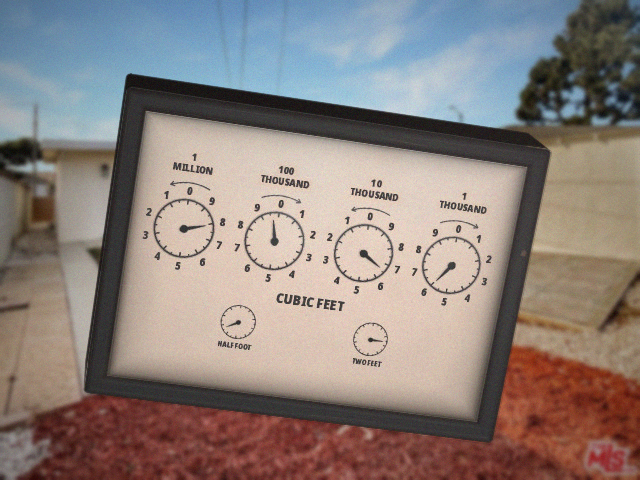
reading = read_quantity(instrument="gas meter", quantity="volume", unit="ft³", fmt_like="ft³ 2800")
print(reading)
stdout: ft³ 796600
